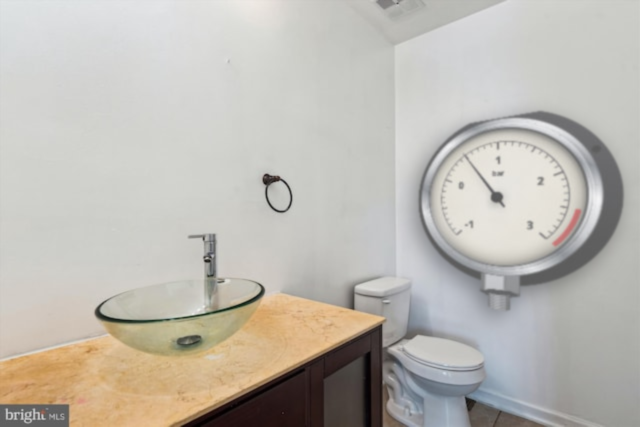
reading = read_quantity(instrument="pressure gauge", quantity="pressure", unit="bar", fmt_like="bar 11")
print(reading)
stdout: bar 0.5
